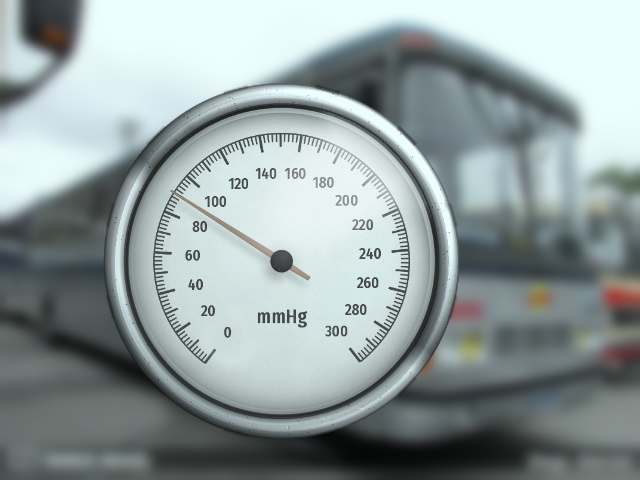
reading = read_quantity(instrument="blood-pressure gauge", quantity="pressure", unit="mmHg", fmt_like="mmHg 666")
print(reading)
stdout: mmHg 90
